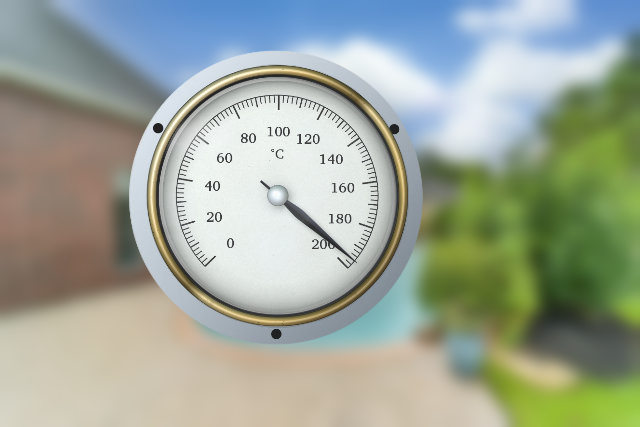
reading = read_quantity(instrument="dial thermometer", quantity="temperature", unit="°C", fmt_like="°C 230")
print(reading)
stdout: °C 196
